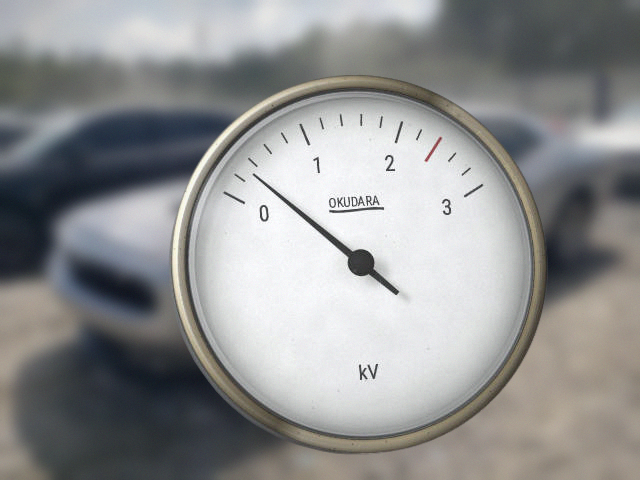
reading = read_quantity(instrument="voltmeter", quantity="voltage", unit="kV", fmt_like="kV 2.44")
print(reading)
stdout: kV 0.3
